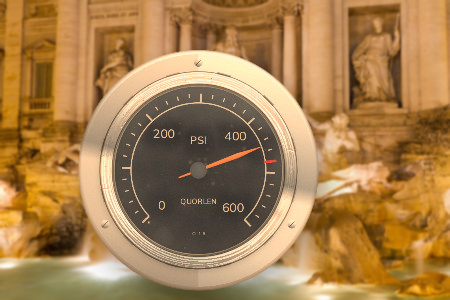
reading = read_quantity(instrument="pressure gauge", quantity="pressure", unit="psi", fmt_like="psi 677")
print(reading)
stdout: psi 450
